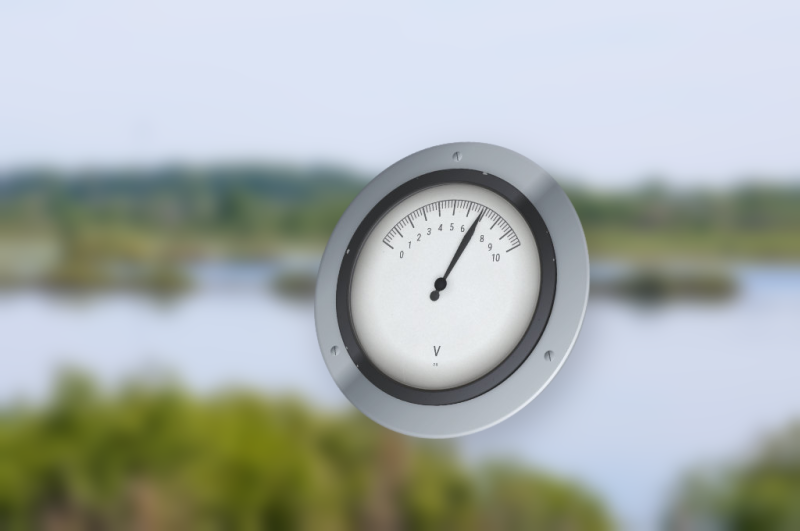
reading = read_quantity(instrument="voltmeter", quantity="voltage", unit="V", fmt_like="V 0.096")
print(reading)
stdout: V 7
